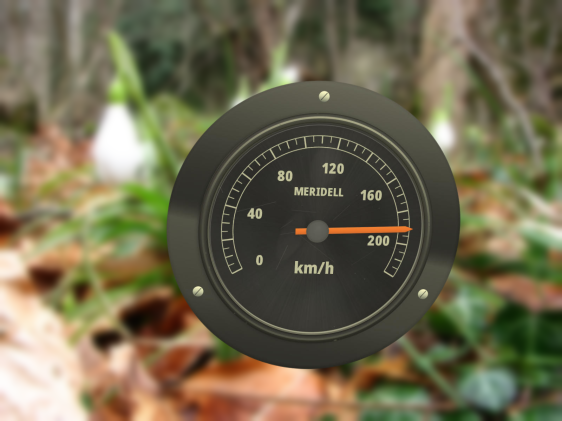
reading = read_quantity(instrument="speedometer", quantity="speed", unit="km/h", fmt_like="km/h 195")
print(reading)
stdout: km/h 190
